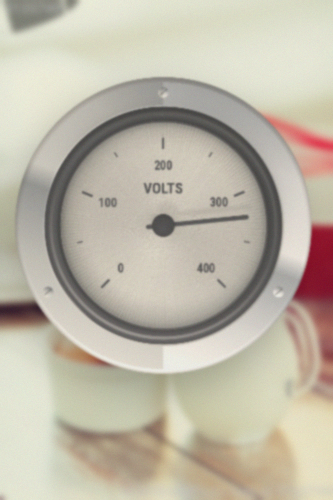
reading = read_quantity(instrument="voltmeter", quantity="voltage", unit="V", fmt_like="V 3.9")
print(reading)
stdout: V 325
